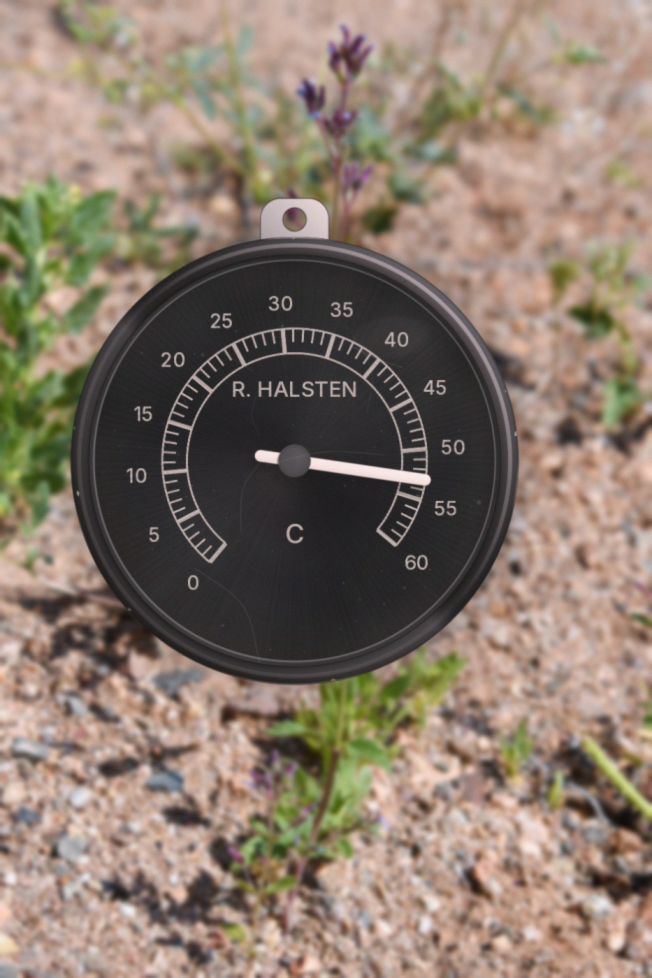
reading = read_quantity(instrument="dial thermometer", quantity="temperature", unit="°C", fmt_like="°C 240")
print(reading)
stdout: °C 53
